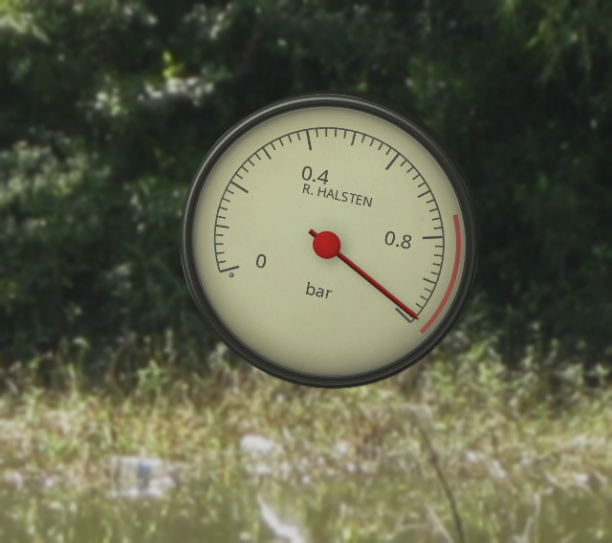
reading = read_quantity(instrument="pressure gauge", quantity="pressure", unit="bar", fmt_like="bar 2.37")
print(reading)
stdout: bar 0.98
